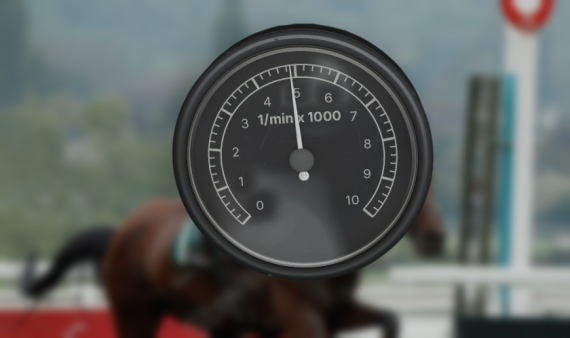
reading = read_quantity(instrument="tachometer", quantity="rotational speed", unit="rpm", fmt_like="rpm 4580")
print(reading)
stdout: rpm 4900
